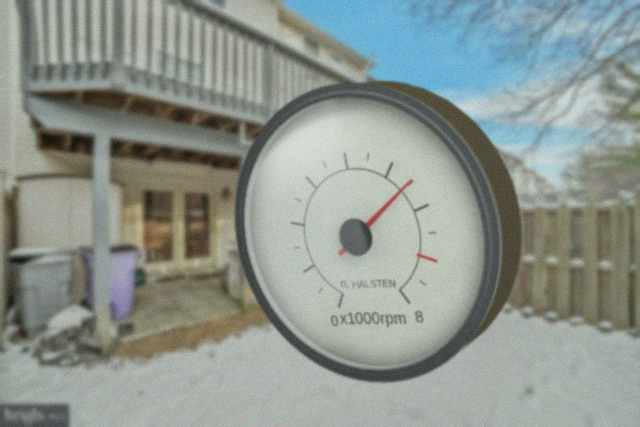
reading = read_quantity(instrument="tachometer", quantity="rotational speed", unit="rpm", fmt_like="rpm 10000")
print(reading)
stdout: rpm 5500
